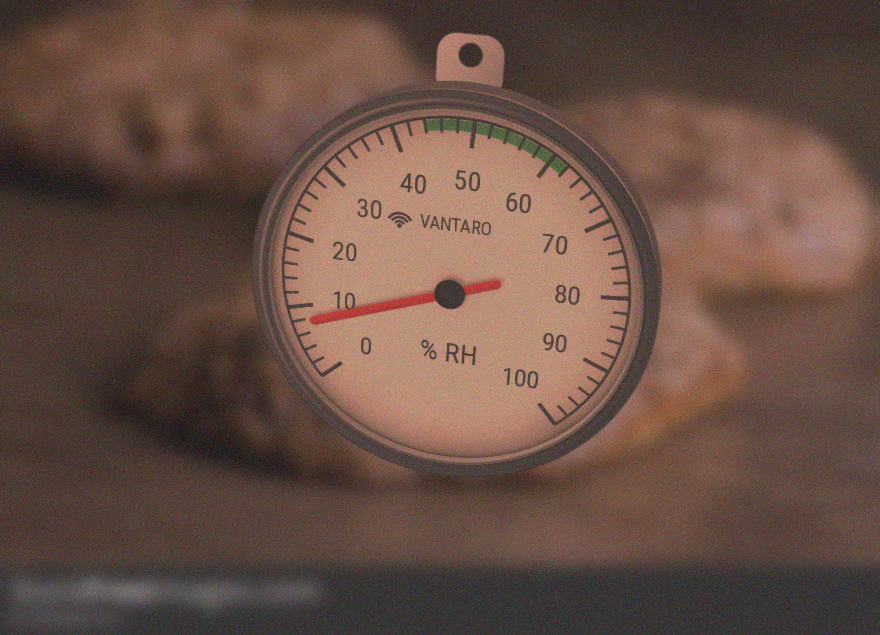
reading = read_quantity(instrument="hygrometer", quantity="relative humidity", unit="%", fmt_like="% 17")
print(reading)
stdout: % 8
